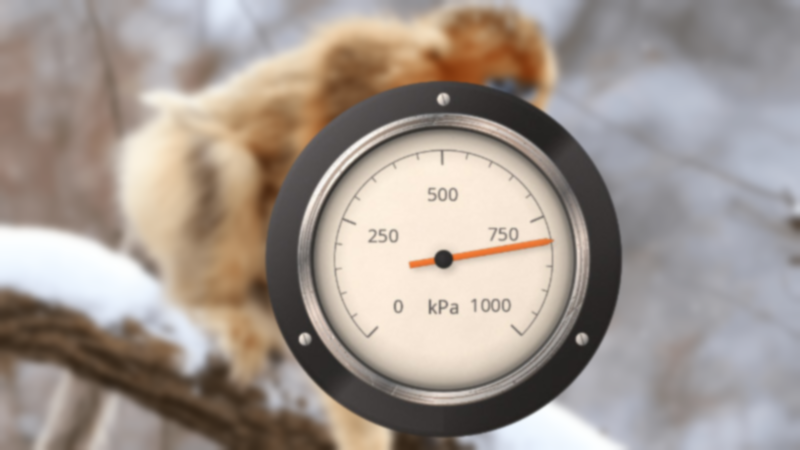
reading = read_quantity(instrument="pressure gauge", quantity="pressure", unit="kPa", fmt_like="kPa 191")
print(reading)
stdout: kPa 800
